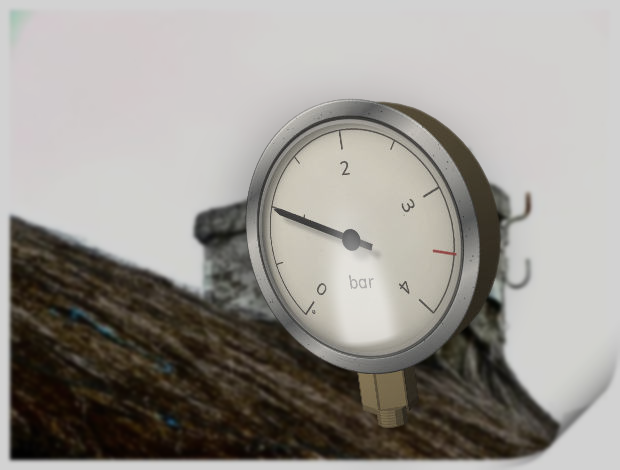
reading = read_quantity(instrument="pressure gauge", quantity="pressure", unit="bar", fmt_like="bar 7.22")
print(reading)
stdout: bar 1
